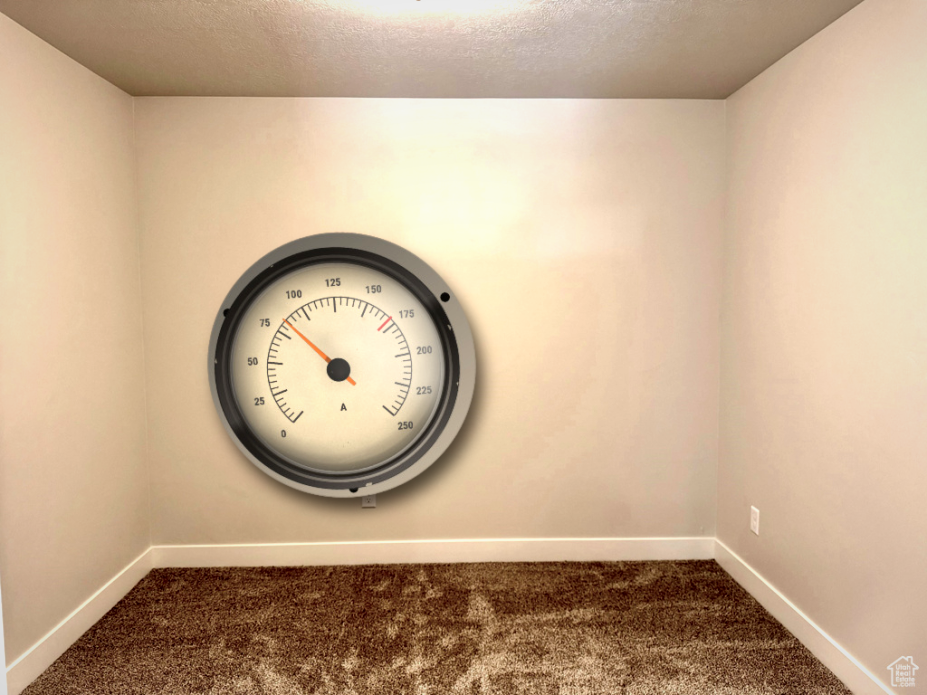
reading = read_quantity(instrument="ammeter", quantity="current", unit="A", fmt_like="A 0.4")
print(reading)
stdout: A 85
